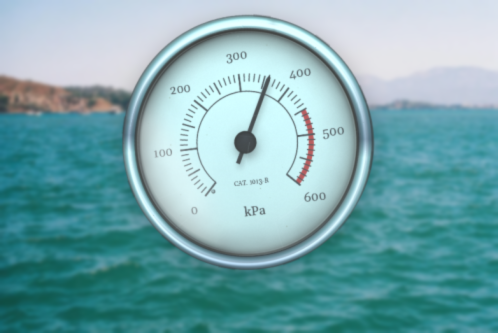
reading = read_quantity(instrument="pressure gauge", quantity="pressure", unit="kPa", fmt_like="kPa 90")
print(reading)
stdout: kPa 360
